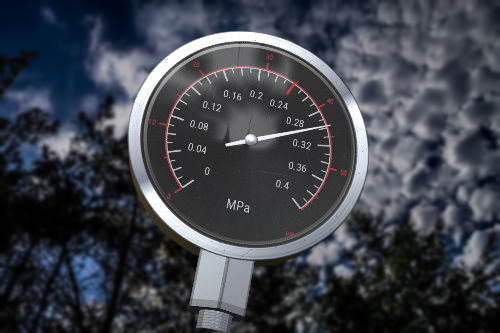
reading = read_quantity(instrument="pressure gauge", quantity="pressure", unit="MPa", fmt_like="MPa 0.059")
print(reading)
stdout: MPa 0.3
